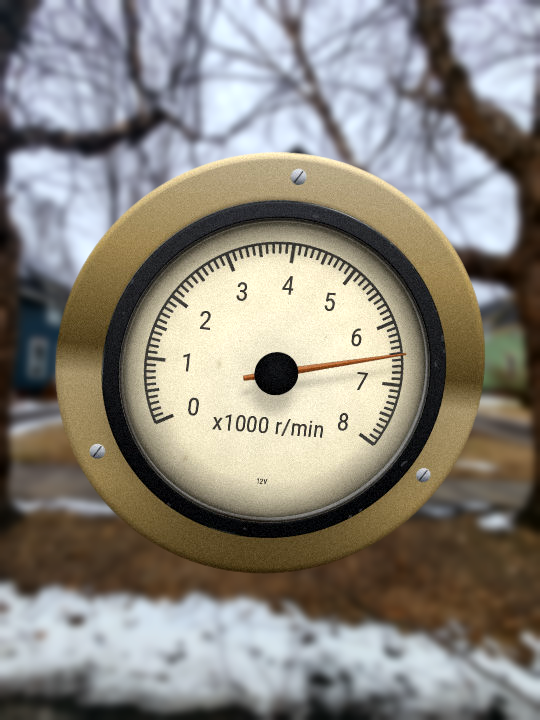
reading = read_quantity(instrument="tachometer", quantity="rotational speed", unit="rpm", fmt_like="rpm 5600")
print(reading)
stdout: rpm 6500
